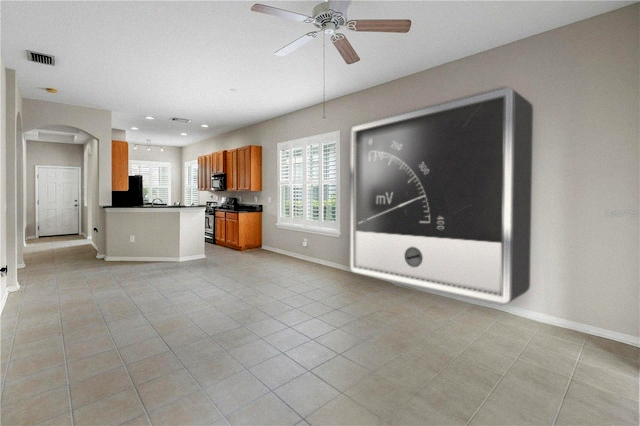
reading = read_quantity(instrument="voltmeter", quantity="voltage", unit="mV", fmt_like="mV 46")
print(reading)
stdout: mV 350
